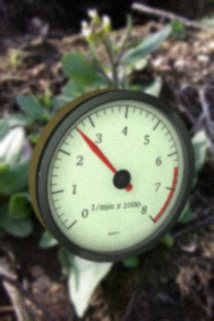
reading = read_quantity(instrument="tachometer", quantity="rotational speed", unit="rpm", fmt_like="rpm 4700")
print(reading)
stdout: rpm 2600
